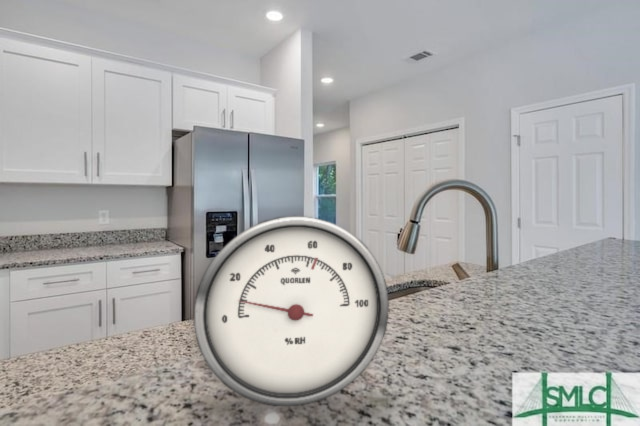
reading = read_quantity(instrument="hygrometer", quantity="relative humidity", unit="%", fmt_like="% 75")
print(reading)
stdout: % 10
